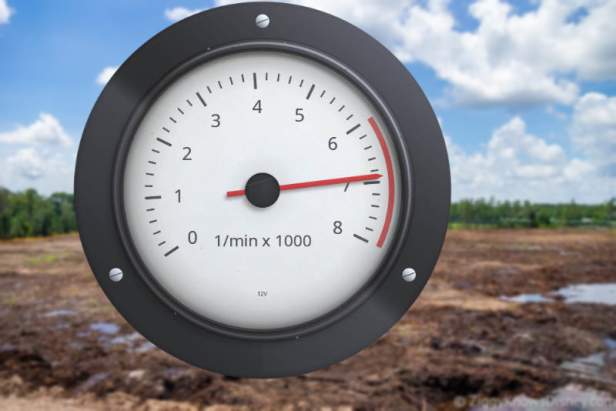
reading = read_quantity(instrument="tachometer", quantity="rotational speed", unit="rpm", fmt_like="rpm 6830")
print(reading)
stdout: rpm 6900
